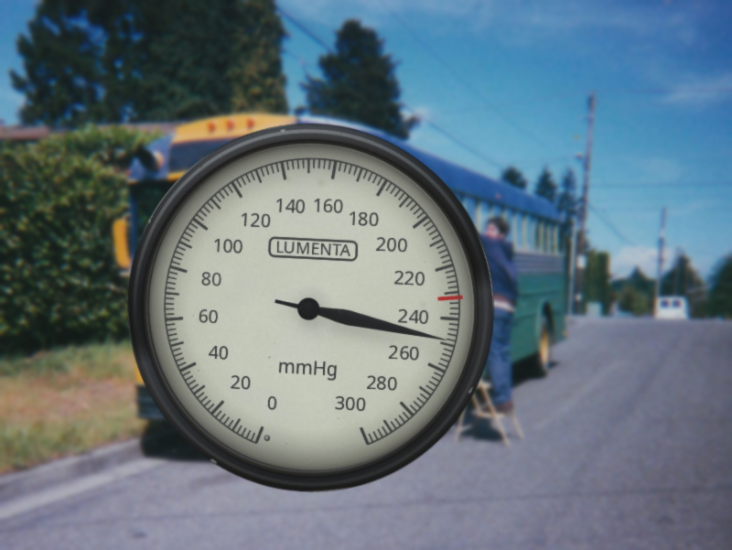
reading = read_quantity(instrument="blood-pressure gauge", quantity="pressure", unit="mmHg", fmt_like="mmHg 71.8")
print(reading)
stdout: mmHg 248
